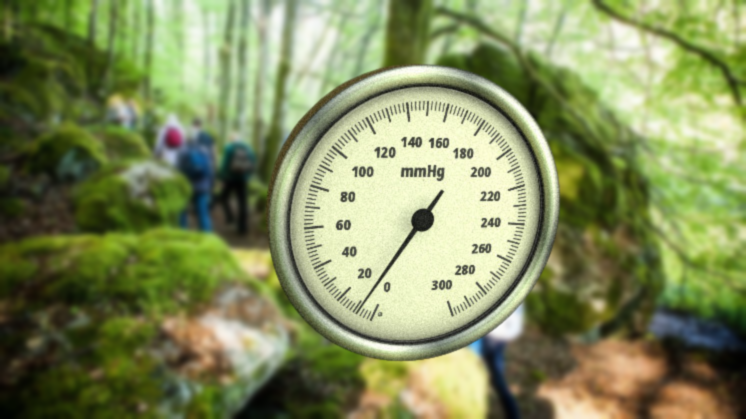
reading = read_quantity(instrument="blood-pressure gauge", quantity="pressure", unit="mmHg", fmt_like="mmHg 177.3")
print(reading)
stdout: mmHg 10
